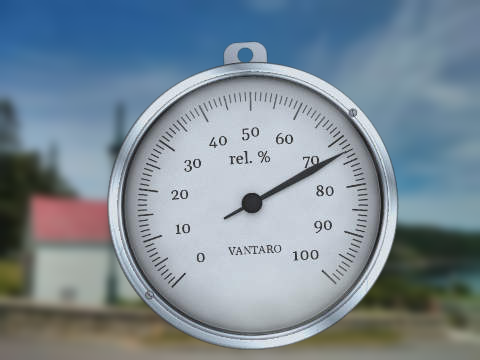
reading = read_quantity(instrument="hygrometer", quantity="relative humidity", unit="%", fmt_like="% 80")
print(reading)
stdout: % 73
